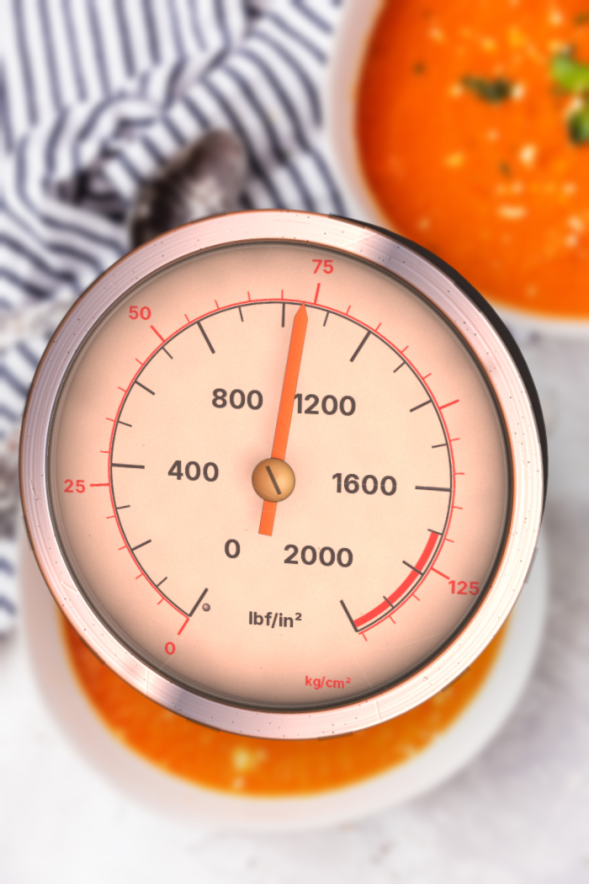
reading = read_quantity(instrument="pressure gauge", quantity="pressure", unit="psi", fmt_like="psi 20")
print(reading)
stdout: psi 1050
